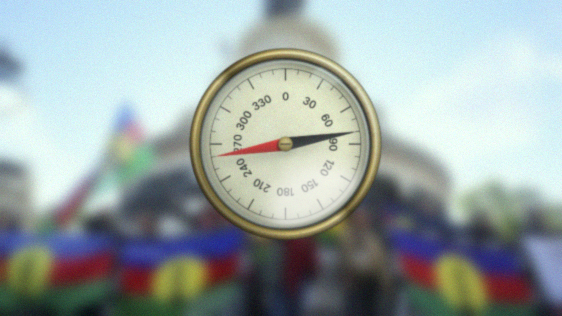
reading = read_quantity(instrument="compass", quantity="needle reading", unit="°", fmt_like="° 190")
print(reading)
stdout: ° 260
